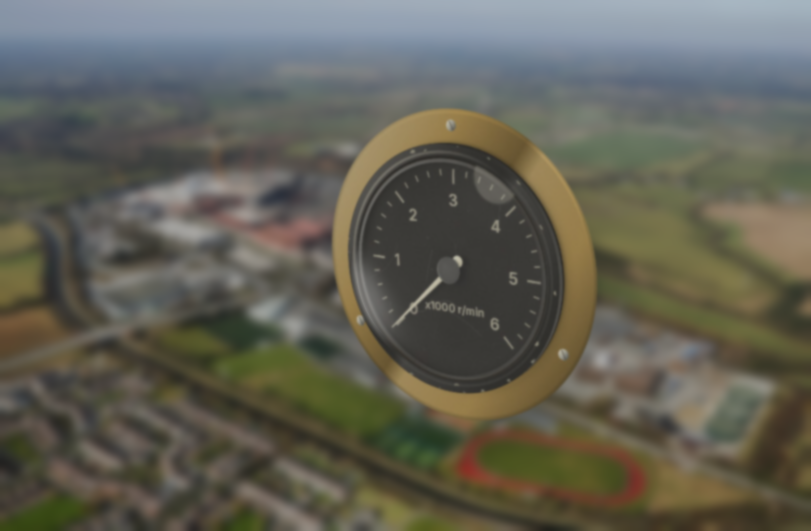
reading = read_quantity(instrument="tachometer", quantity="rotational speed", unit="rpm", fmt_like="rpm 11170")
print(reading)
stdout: rpm 0
